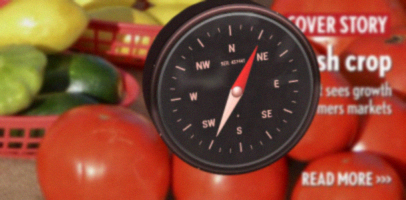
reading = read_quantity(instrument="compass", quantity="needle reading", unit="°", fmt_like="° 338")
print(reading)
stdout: ° 30
